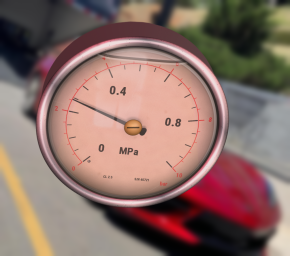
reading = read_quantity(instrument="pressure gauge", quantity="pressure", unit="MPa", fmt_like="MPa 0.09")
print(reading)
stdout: MPa 0.25
